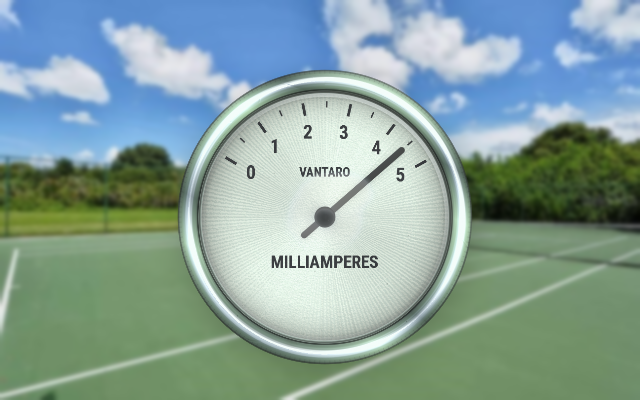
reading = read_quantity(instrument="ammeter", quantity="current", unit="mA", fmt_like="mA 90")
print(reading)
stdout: mA 4.5
